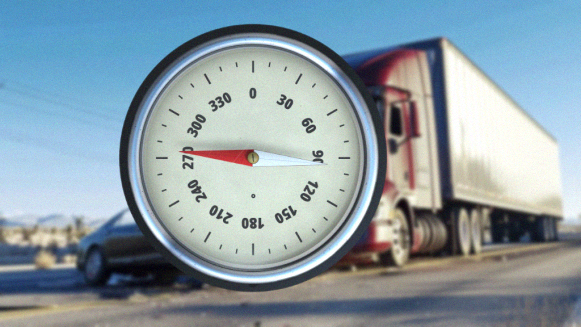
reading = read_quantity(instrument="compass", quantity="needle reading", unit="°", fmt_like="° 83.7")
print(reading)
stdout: ° 275
